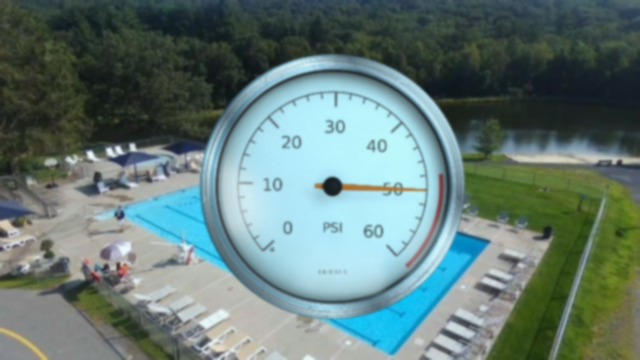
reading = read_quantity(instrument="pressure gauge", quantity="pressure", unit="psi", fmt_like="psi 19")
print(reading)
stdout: psi 50
